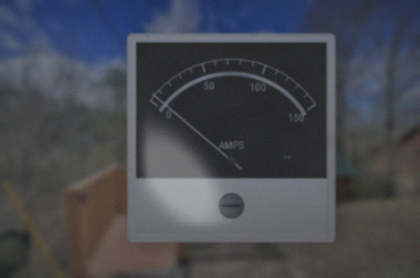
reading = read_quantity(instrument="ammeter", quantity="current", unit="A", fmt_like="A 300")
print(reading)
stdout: A 5
